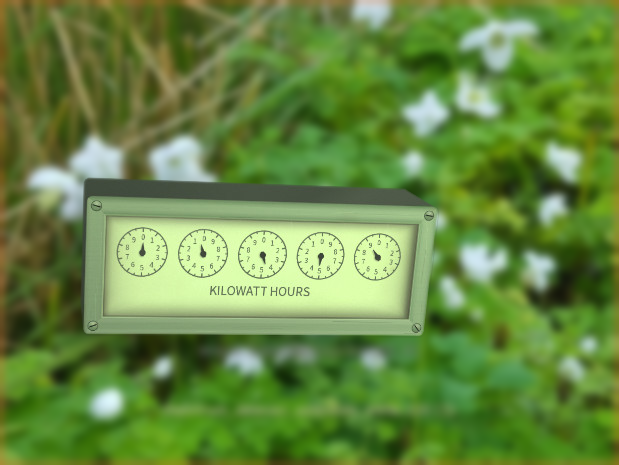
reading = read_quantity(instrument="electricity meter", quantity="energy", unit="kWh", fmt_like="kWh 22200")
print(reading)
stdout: kWh 449
